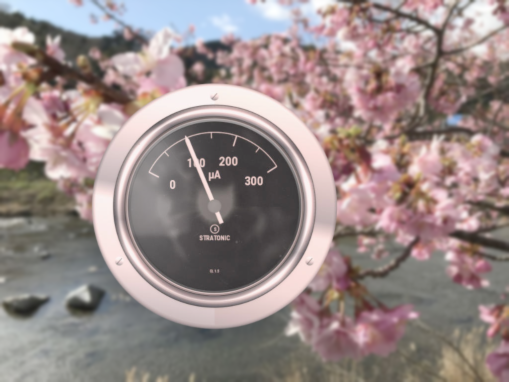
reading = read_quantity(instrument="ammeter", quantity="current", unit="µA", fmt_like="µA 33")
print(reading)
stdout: µA 100
